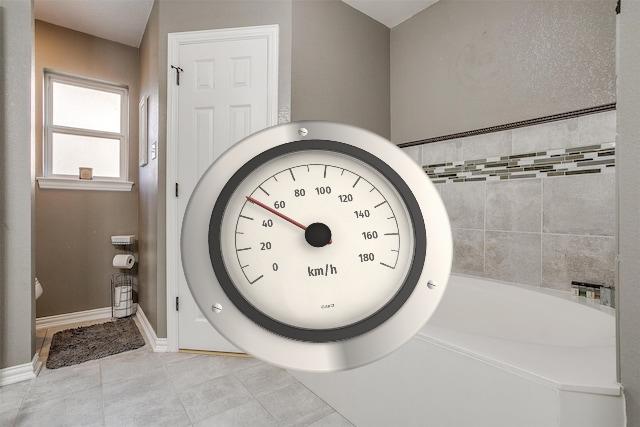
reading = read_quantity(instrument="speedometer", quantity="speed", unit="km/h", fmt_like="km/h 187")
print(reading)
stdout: km/h 50
